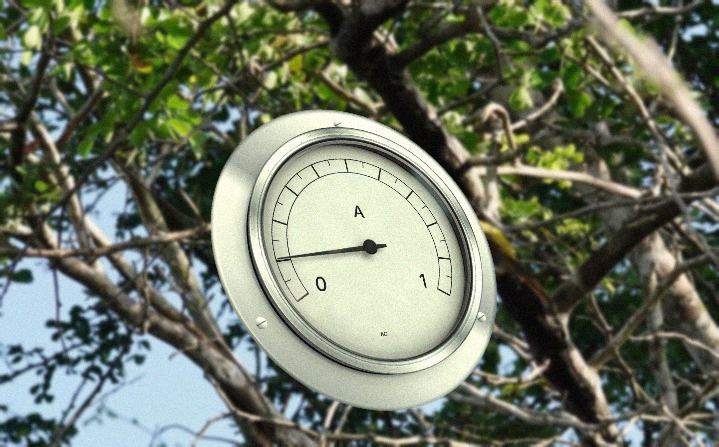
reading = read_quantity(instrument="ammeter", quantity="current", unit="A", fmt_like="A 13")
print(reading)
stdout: A 0.1
